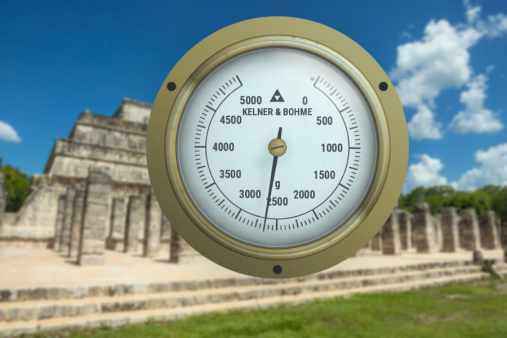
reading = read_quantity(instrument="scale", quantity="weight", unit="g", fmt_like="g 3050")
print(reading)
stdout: g 2650
